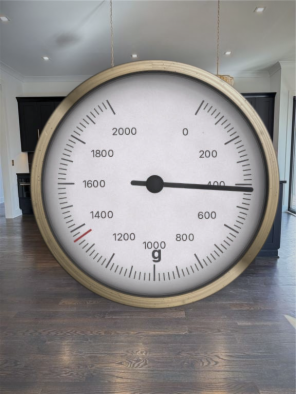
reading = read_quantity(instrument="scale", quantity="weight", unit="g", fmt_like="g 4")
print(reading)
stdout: g 420
